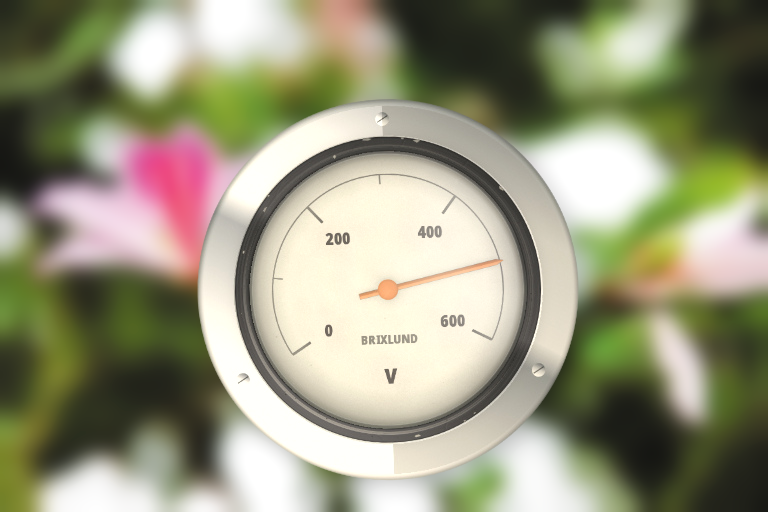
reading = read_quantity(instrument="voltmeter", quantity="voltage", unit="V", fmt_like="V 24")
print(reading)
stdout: V 500
